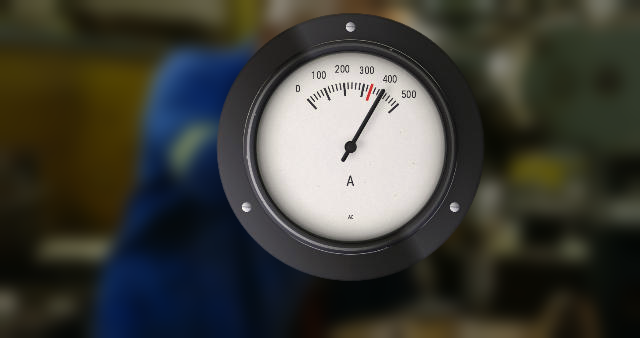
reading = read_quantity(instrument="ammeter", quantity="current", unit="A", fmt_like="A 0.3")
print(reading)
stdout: A 400
